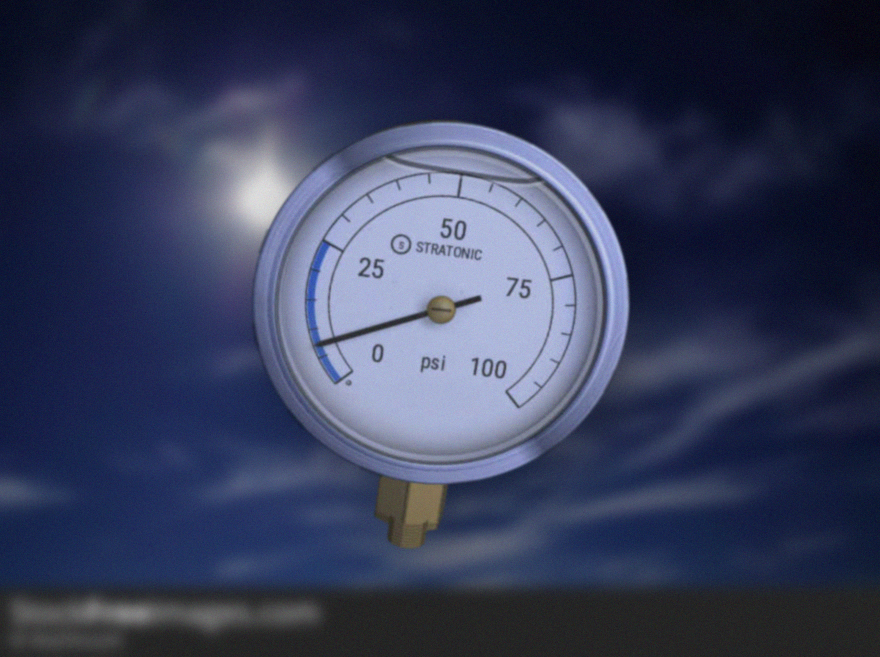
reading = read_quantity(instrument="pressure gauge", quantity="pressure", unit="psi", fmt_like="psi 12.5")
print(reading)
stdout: psi 7.5
